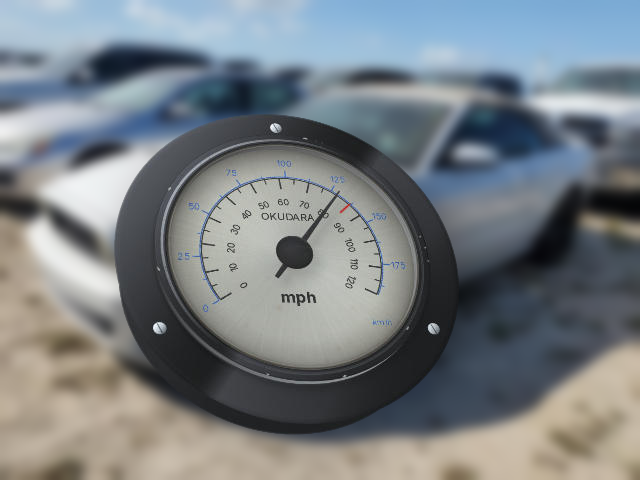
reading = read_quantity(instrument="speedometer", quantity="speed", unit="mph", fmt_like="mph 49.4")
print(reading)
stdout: mph 80
